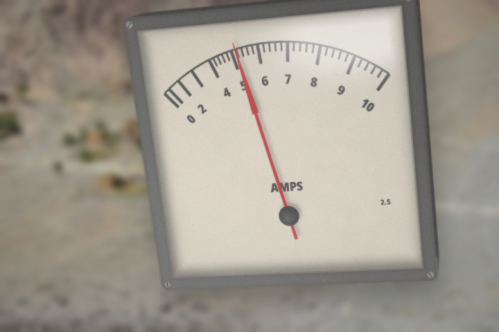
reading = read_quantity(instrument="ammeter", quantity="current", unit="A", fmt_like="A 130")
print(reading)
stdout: A 5.2
